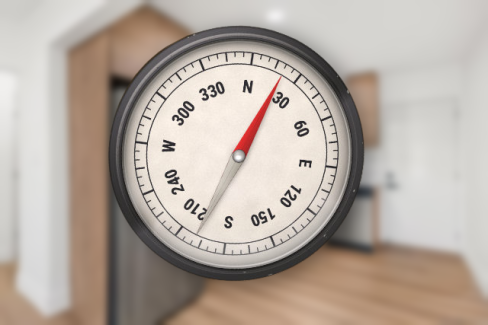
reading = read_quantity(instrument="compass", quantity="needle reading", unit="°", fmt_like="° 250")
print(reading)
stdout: ° 20
